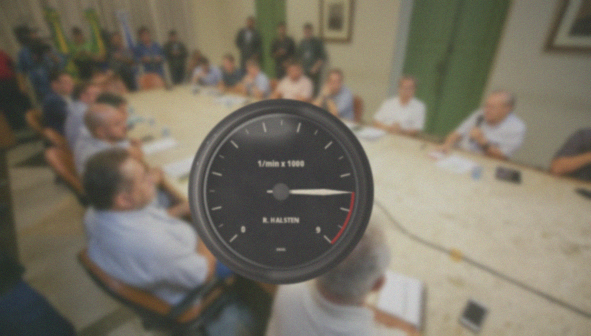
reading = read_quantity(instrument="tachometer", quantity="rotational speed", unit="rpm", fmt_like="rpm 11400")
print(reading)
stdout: rpm 7500
